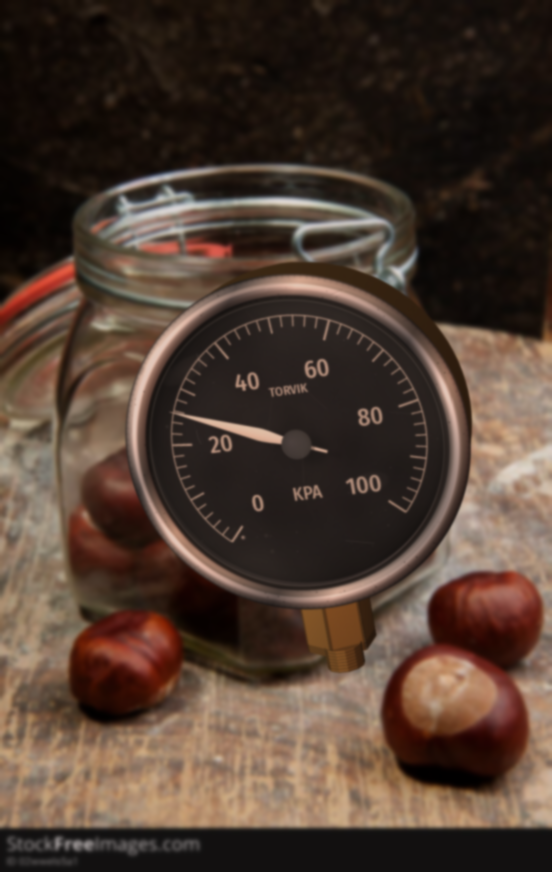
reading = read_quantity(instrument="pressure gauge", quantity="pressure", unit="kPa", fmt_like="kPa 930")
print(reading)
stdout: kPa 26
